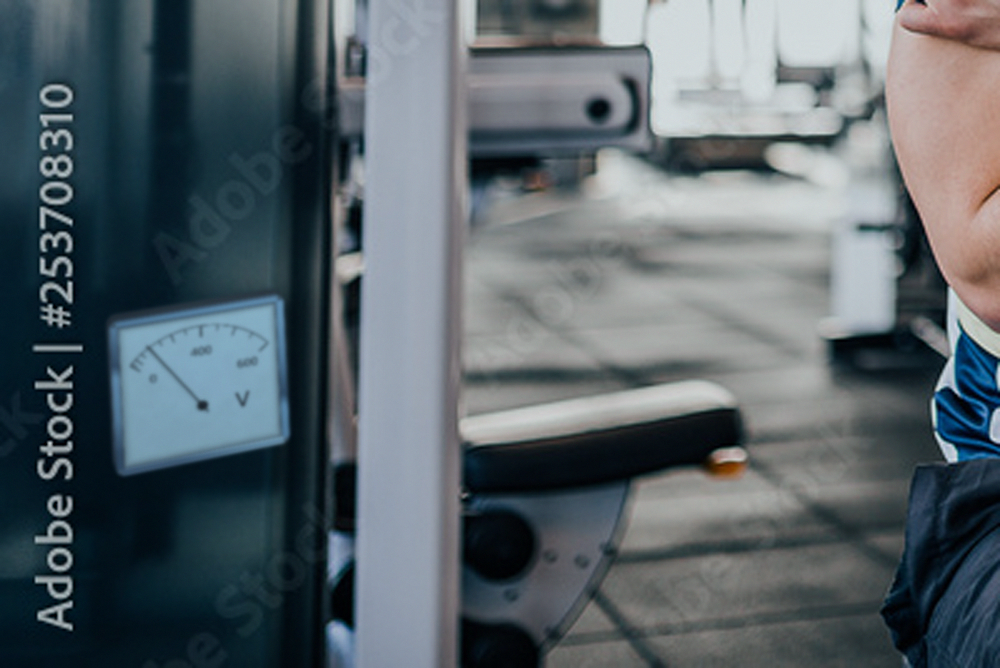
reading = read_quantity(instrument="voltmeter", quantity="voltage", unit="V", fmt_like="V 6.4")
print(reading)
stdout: V 200
